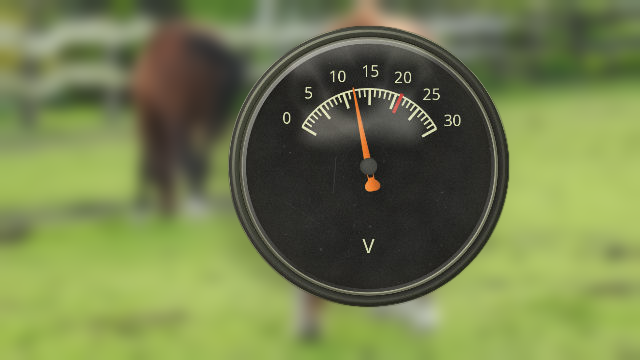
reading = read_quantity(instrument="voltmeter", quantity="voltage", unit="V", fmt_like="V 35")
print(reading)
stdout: V 12
